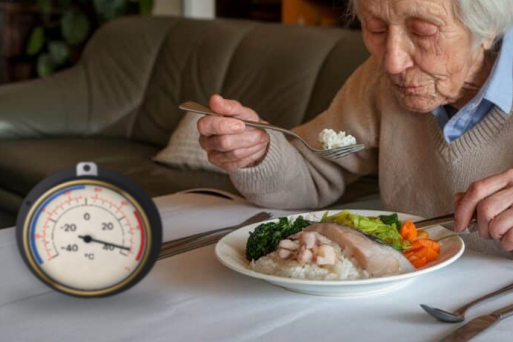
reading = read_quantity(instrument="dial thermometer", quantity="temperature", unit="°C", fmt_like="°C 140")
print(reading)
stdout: °C 36
